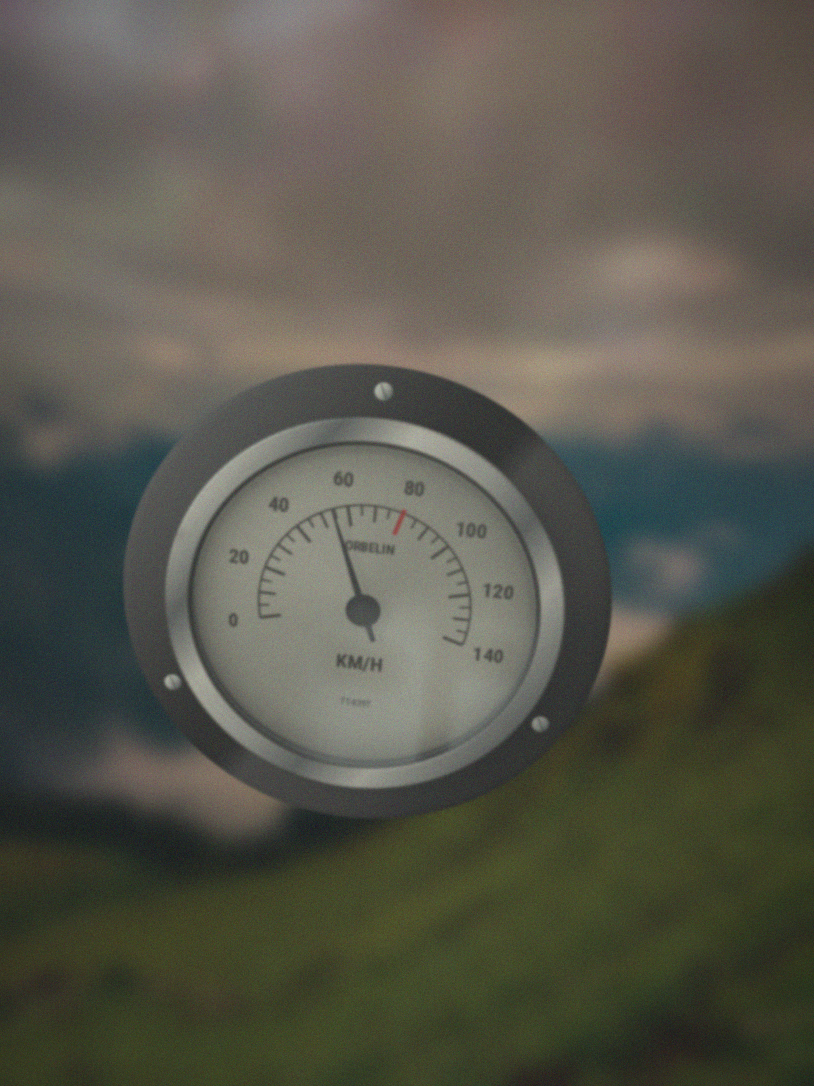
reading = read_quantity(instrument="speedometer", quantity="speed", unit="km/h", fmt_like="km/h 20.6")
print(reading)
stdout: km/h 55
